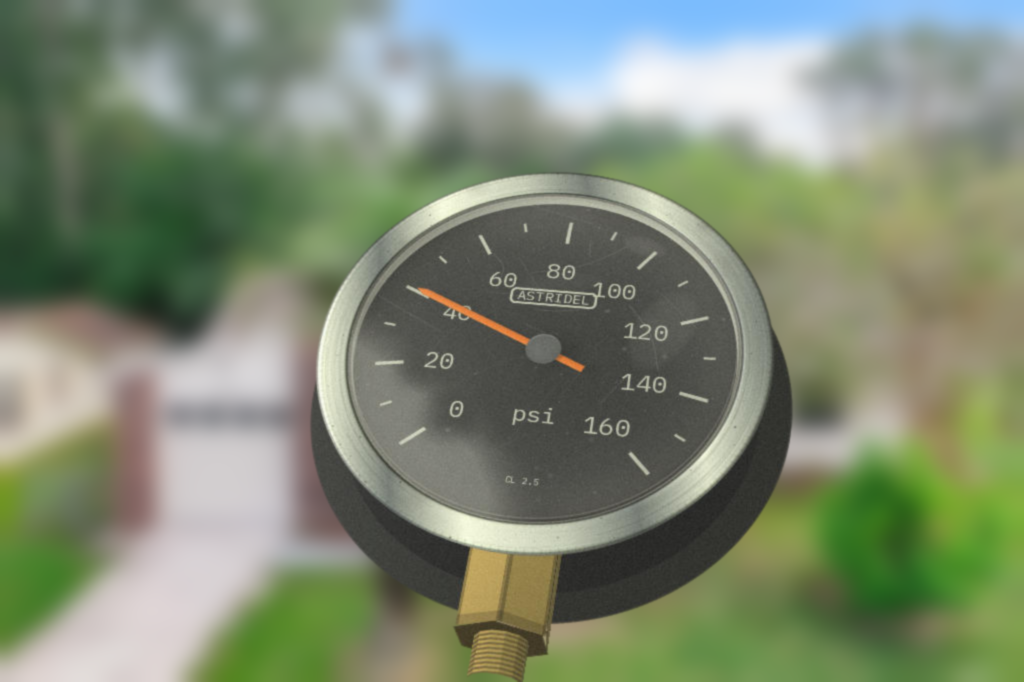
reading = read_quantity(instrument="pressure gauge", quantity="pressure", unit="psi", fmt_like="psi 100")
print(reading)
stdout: psi 40
